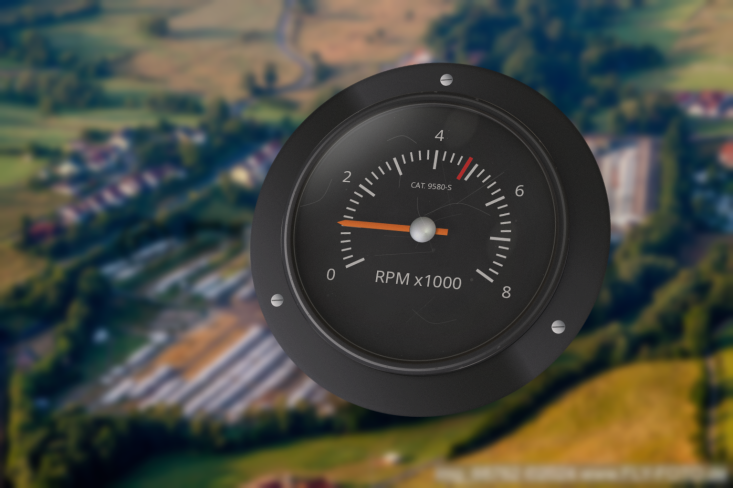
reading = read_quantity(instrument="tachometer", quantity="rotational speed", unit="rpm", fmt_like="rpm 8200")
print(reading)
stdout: rpm 1000
